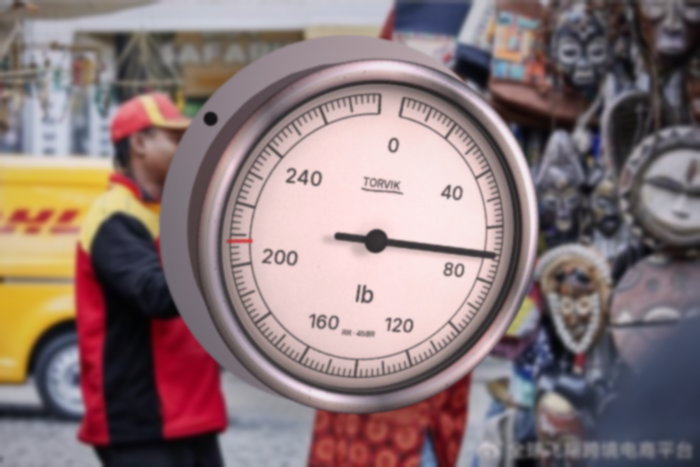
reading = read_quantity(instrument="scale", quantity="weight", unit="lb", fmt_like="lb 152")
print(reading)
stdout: lb 70
